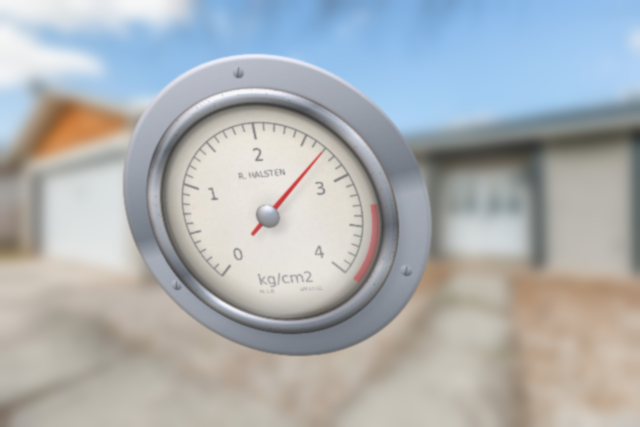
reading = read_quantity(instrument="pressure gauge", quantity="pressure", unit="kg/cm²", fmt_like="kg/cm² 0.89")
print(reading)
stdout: kg/cm² 2.7
